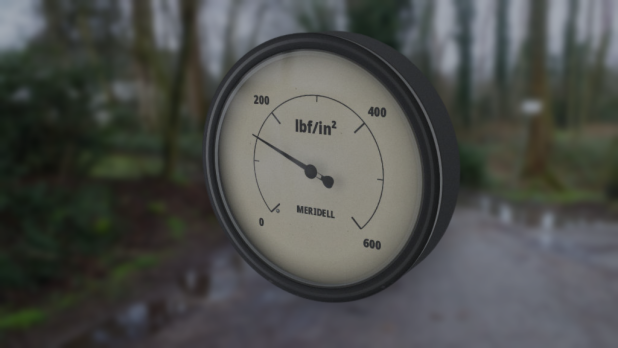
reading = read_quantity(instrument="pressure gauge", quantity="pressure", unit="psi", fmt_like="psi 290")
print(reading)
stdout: psi 150
